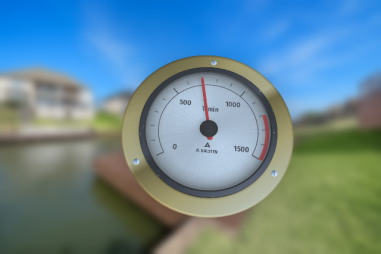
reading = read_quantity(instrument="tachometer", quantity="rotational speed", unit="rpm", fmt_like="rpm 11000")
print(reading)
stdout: rpm 700
